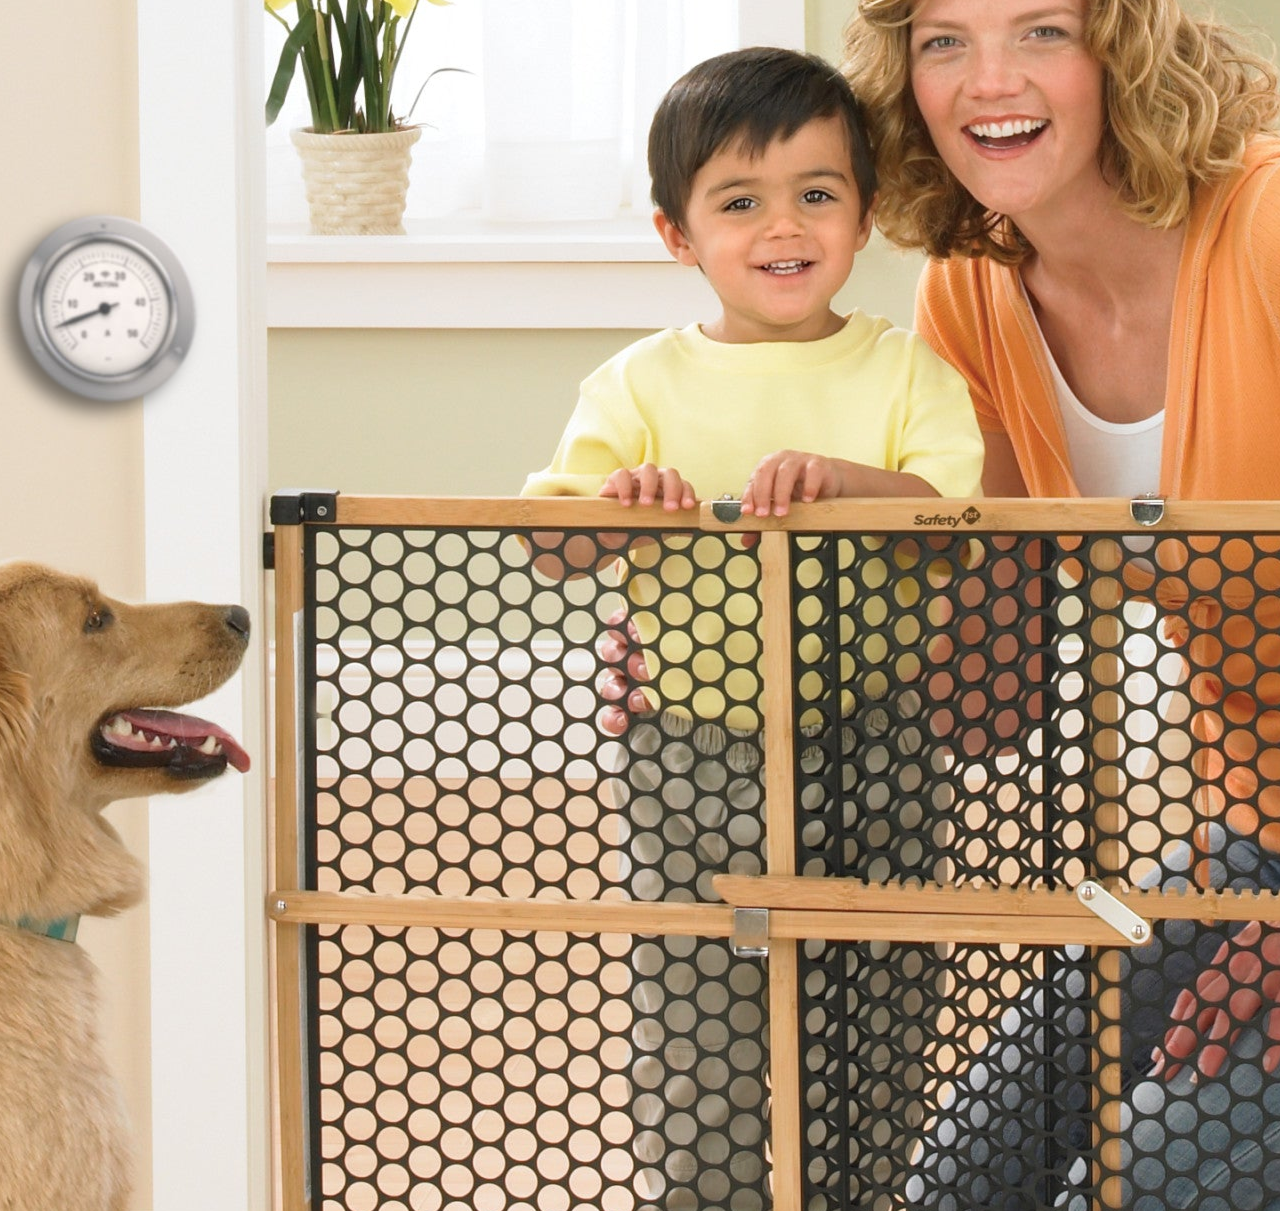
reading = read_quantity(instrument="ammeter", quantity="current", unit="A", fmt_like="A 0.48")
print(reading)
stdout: A 5
